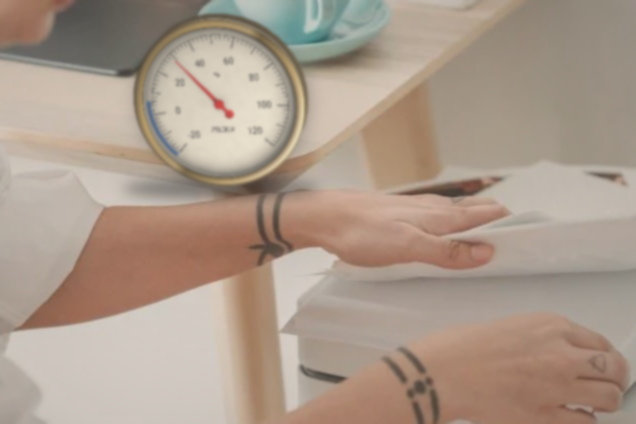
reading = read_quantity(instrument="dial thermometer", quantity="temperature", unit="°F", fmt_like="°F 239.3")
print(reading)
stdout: °F 30
